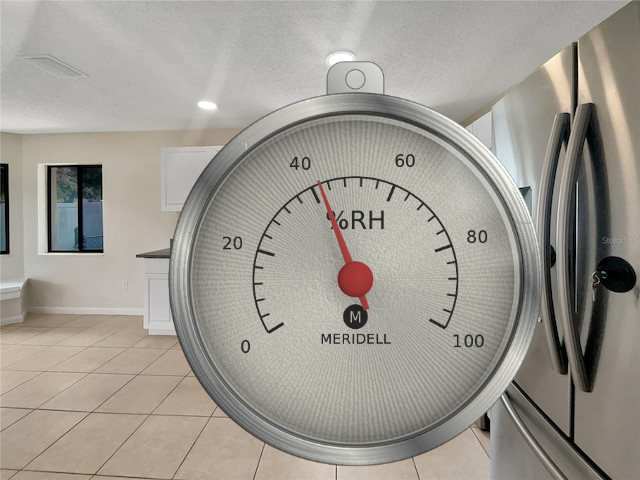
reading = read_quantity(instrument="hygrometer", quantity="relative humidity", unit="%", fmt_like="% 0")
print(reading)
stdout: % 42
